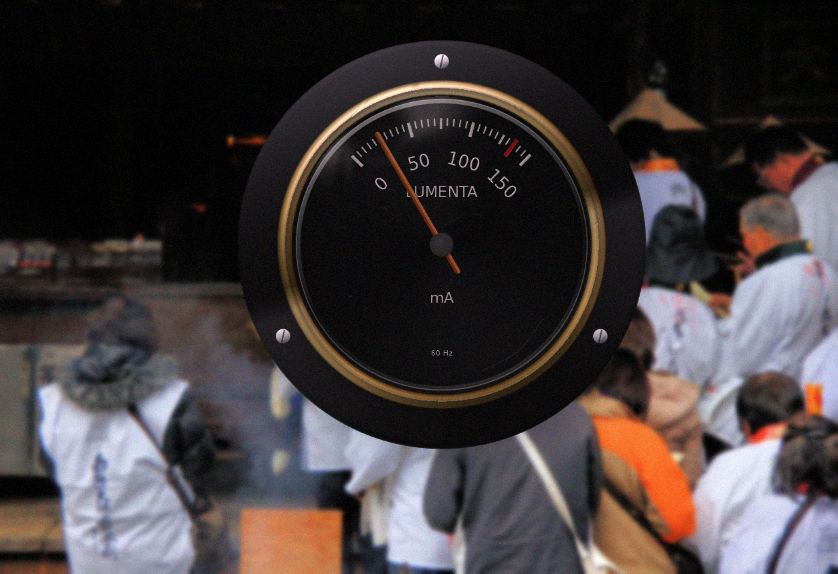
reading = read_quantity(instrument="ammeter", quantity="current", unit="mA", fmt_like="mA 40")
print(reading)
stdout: mA 25
